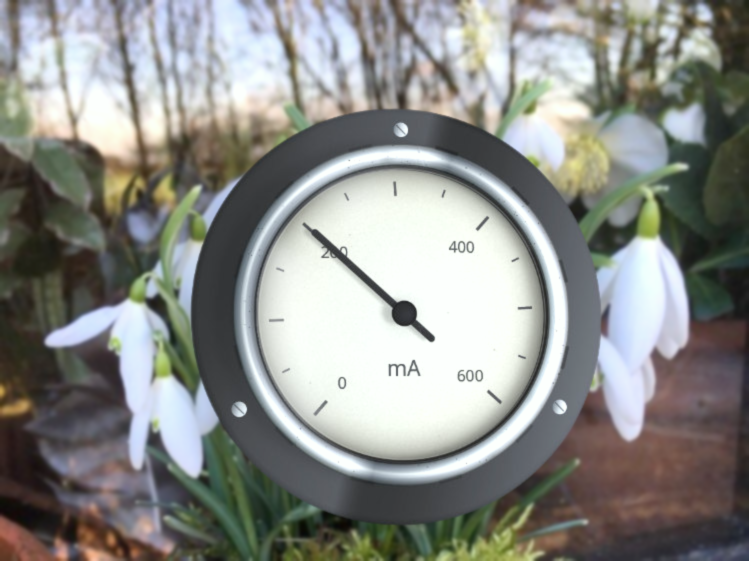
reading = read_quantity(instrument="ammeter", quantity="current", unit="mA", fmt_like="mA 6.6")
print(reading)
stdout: mA 200
